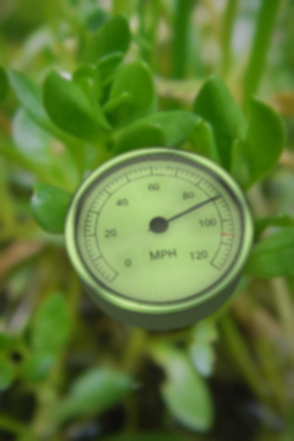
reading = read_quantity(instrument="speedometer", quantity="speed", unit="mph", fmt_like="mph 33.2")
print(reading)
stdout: mph 90
